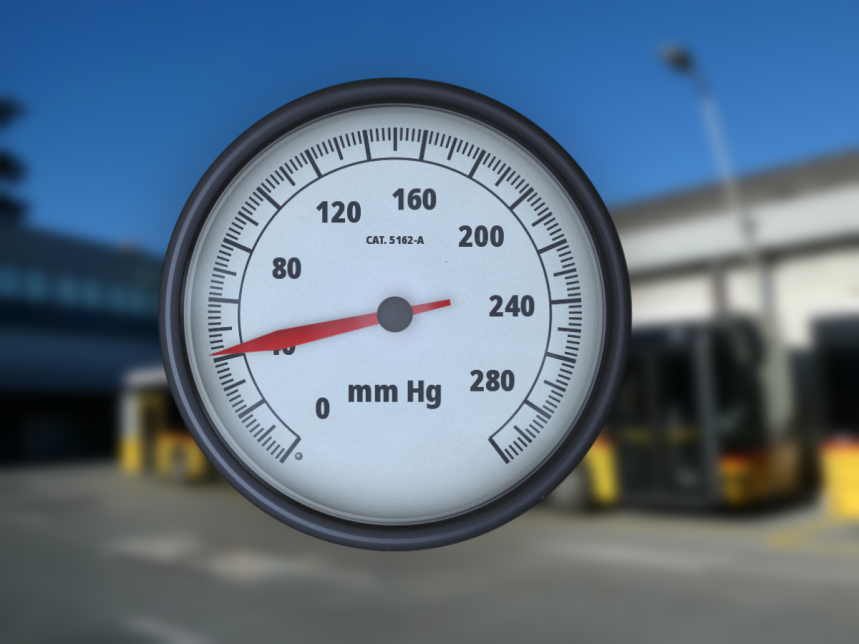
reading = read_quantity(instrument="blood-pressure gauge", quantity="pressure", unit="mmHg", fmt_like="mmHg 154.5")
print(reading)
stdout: mmHg 42
